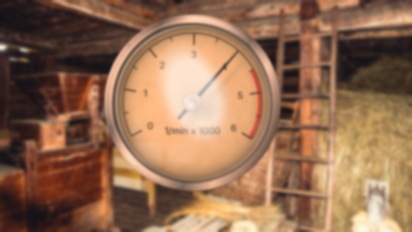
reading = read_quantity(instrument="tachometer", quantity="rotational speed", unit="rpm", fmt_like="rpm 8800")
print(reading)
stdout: rpm 4000
